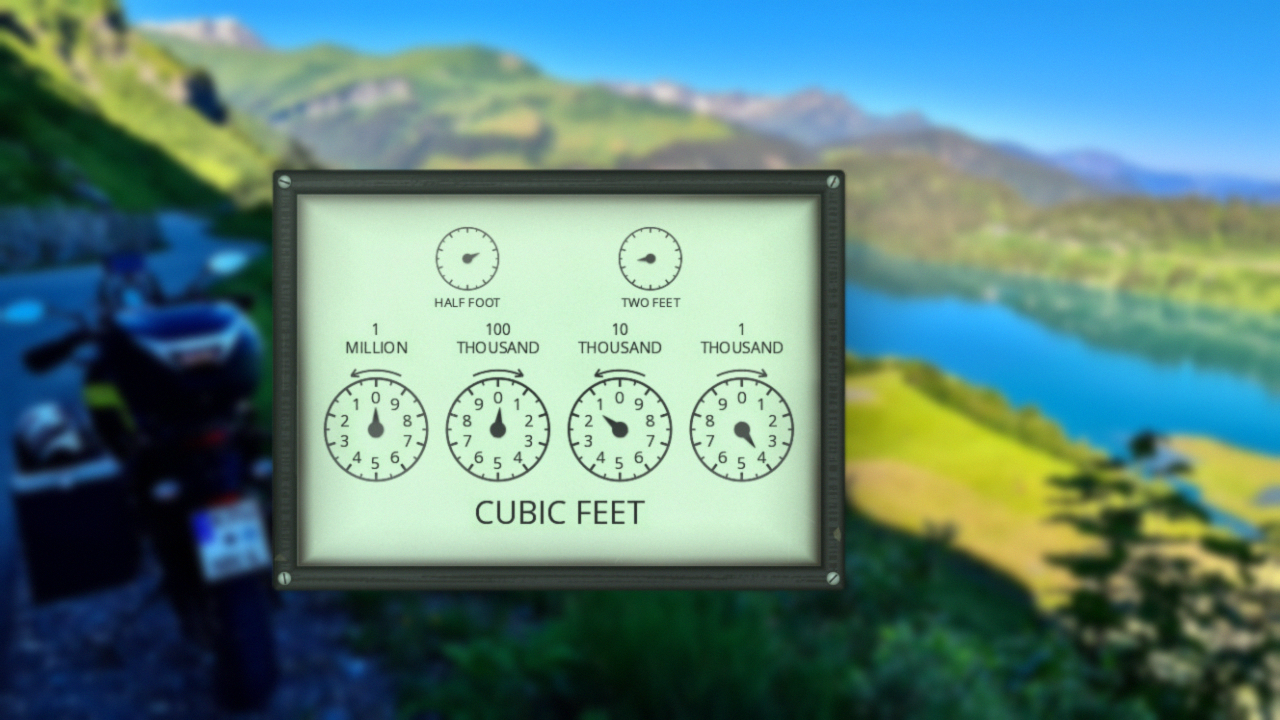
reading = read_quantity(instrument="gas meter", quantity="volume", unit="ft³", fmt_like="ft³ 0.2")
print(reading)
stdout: ft³ 1400
